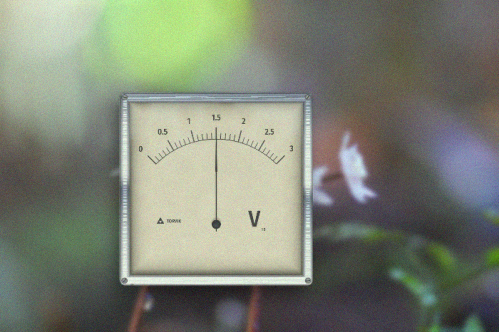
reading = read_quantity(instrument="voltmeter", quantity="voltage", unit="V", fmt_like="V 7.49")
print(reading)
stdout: V 1.5
